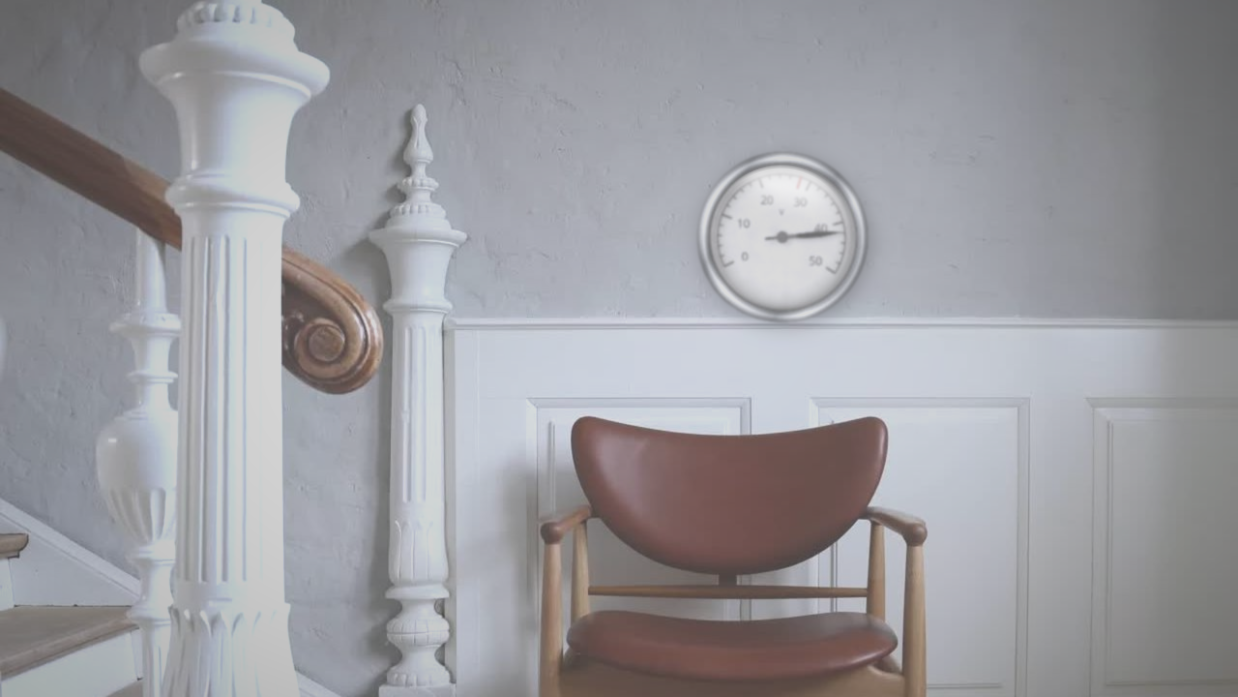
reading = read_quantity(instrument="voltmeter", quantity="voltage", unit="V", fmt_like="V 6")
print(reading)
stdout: V 42
